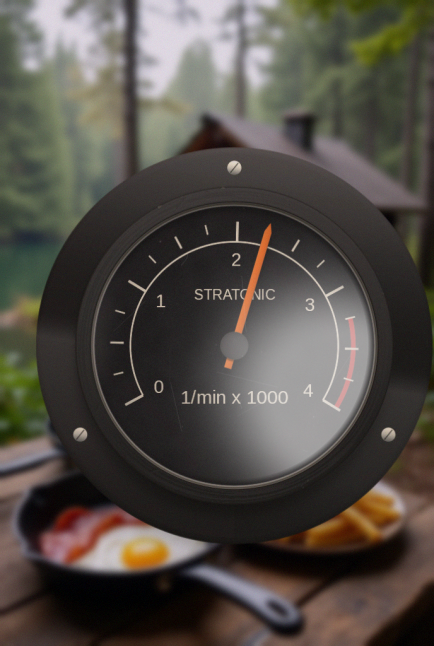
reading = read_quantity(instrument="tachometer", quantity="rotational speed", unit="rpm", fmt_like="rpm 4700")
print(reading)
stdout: rpm 2250
